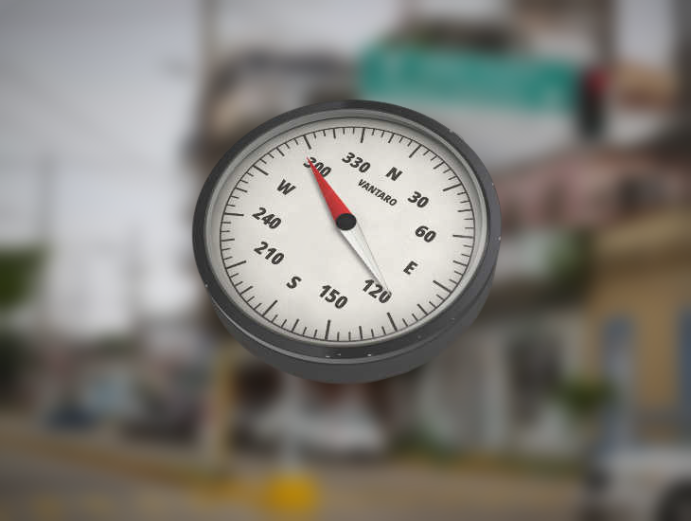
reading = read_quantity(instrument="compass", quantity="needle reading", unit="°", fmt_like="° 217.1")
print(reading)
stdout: ° 295
